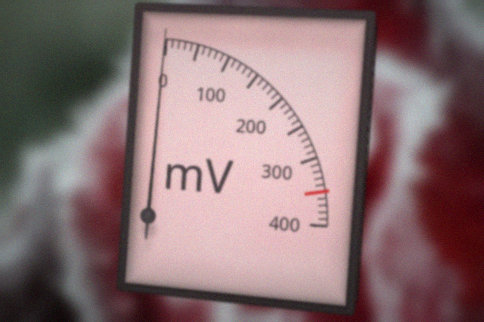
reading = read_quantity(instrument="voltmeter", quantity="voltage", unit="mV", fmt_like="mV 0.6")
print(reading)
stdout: mV 0
